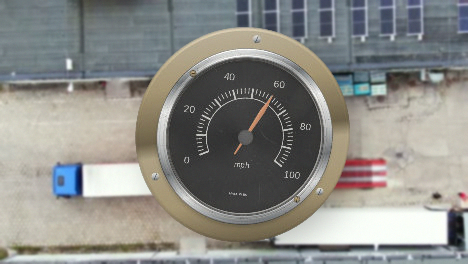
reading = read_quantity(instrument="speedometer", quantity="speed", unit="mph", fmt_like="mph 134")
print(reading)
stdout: mph 60
